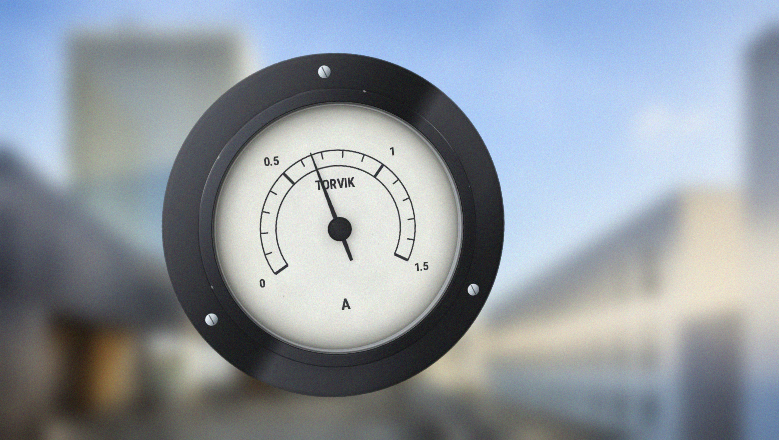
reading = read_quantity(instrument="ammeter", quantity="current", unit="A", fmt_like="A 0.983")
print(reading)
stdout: A 0.65
